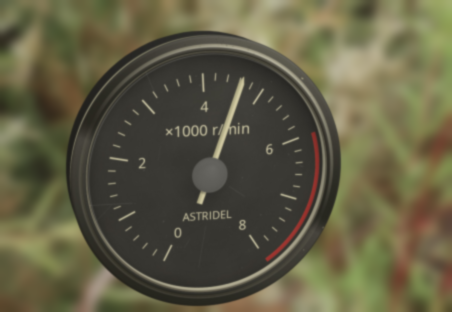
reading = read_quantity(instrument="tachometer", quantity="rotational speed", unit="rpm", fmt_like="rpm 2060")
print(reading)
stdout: rpm 4600
